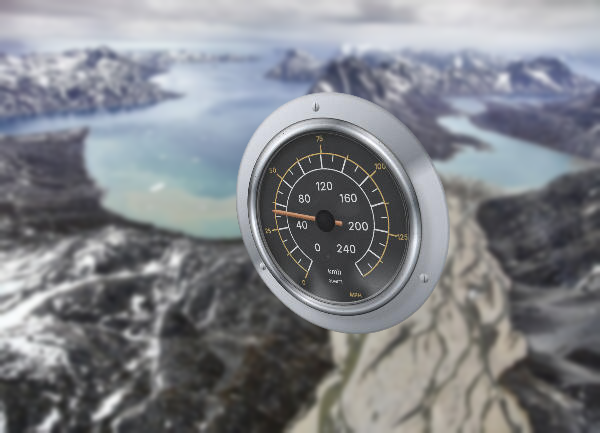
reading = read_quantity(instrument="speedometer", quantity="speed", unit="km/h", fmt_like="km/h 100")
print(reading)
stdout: km/h 55
